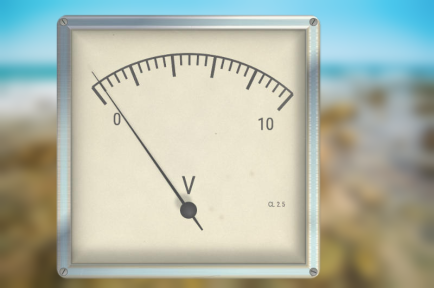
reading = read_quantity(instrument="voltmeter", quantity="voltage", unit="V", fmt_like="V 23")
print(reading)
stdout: V 0.4
